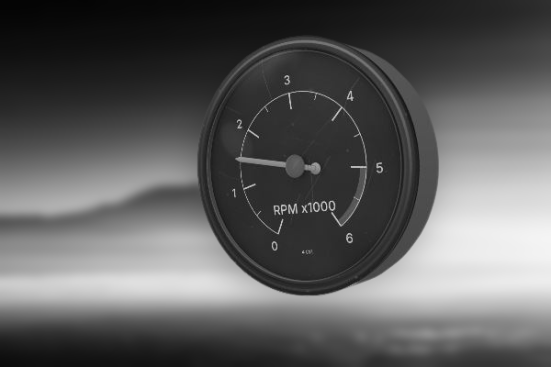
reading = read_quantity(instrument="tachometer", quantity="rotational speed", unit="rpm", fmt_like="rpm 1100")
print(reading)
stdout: rpm 1500
